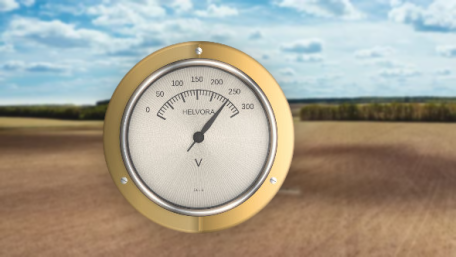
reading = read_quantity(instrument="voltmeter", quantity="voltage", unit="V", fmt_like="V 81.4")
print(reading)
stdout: V 250
